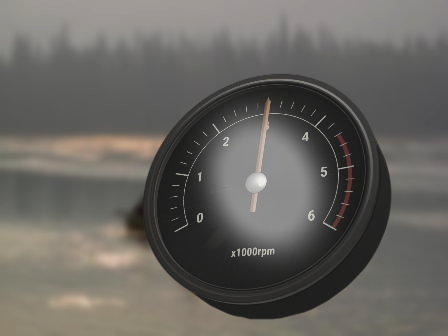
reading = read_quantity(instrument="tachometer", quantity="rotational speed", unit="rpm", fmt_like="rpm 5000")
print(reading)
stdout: rpm 3000
